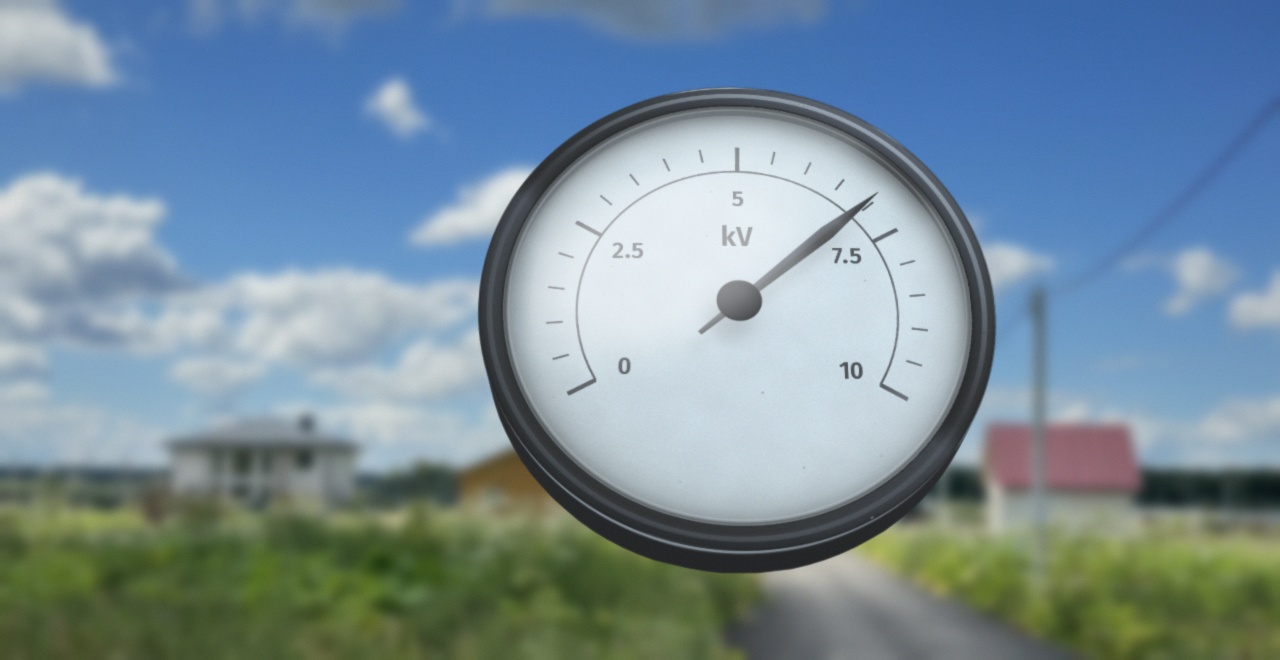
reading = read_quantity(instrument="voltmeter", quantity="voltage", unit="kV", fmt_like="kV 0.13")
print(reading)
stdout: kV 7
